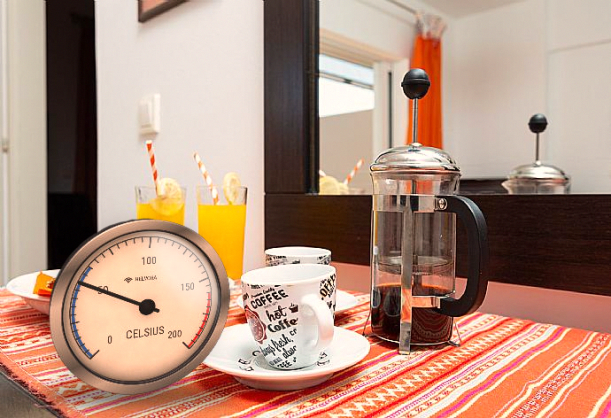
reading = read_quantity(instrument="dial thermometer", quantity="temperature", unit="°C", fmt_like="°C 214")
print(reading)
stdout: °C 50
